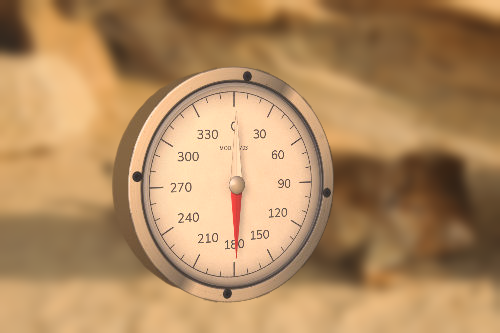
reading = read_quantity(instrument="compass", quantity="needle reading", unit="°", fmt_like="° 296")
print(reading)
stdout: ° 180
